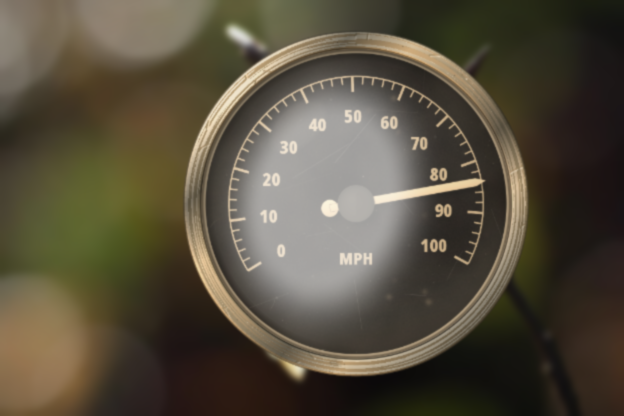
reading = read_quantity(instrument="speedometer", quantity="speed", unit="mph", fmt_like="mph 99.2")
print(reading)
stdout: mph 84
